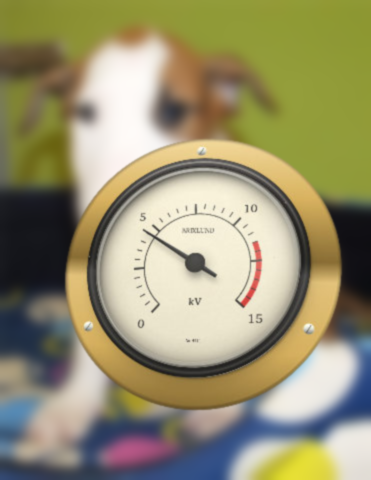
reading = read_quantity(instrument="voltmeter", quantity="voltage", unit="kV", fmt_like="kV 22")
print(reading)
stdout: kV 4.5
